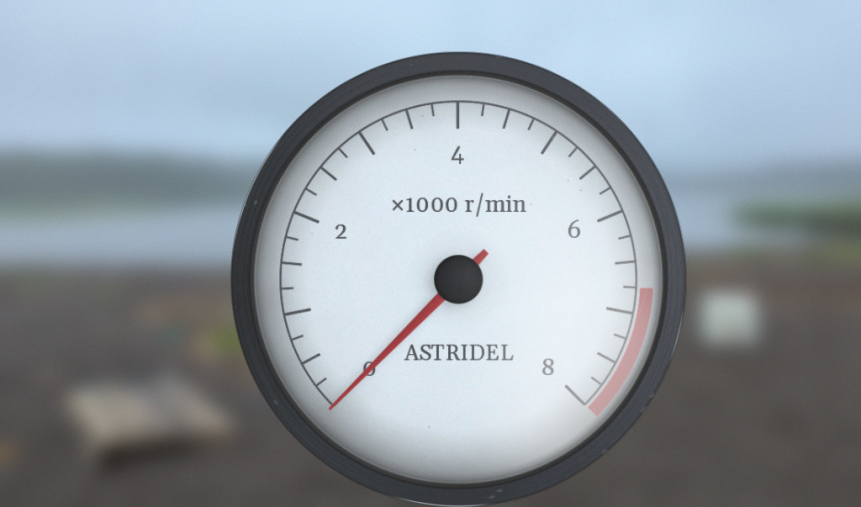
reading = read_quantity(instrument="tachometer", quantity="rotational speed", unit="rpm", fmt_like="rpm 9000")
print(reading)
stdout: rpm 0
